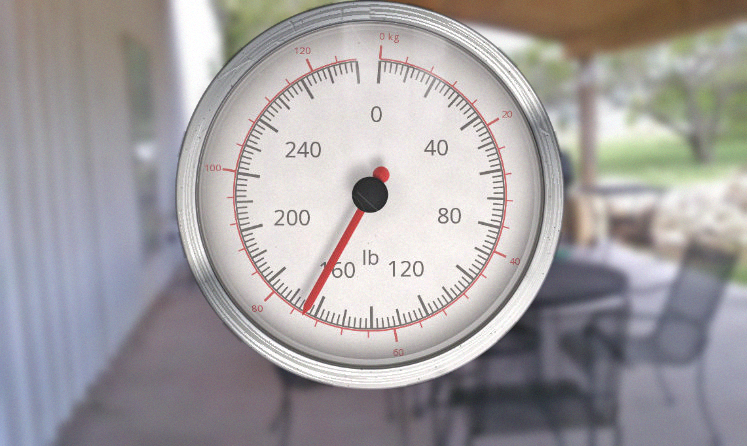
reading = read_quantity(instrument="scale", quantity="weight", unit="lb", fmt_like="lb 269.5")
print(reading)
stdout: lb 164
